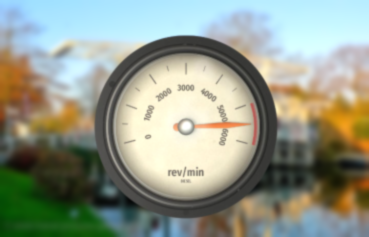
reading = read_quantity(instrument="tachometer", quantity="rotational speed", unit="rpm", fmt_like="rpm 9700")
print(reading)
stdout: rpm 5500
